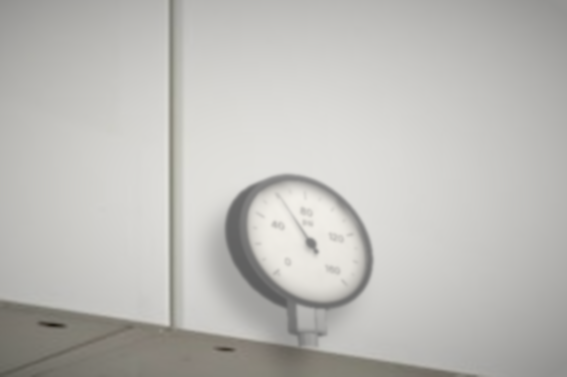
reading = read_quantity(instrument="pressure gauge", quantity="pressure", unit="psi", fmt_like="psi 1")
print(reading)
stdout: psi 60
